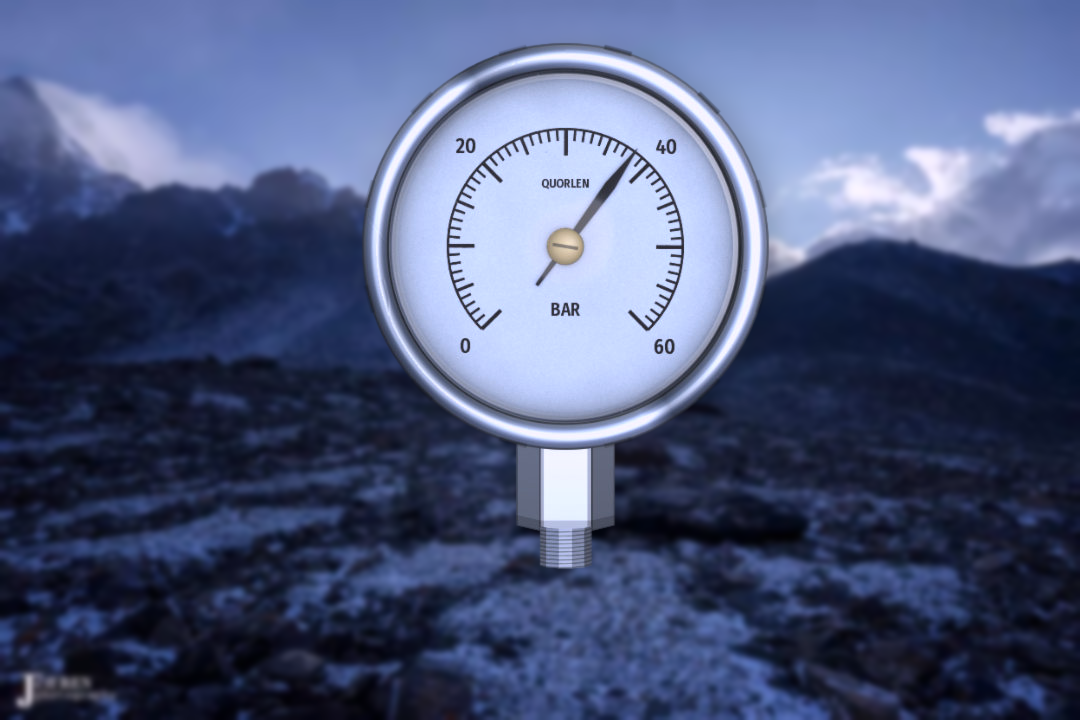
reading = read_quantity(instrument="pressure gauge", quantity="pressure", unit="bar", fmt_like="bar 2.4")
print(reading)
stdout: bar 38
